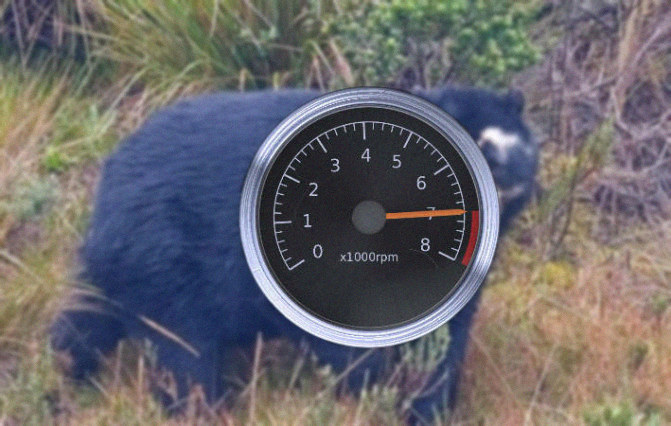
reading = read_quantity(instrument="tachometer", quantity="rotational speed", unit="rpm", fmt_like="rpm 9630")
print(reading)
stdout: rpm 7000
